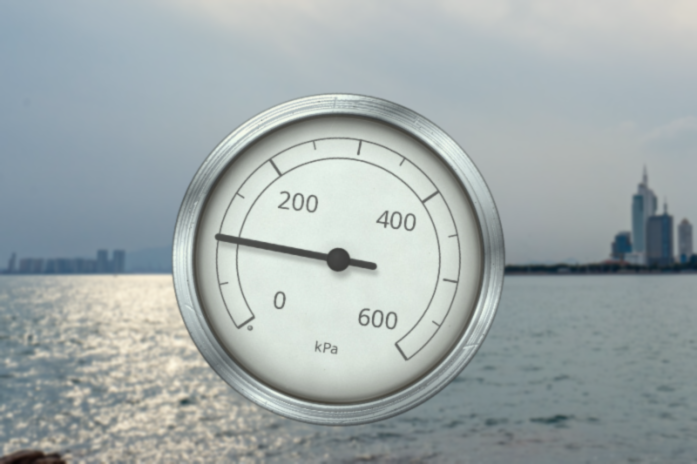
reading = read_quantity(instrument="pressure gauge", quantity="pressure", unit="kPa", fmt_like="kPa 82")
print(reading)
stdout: kPa 100
